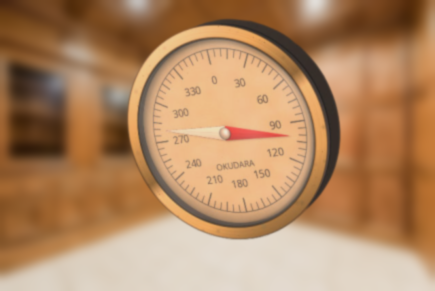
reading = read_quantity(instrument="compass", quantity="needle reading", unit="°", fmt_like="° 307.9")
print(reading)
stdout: ° 100
